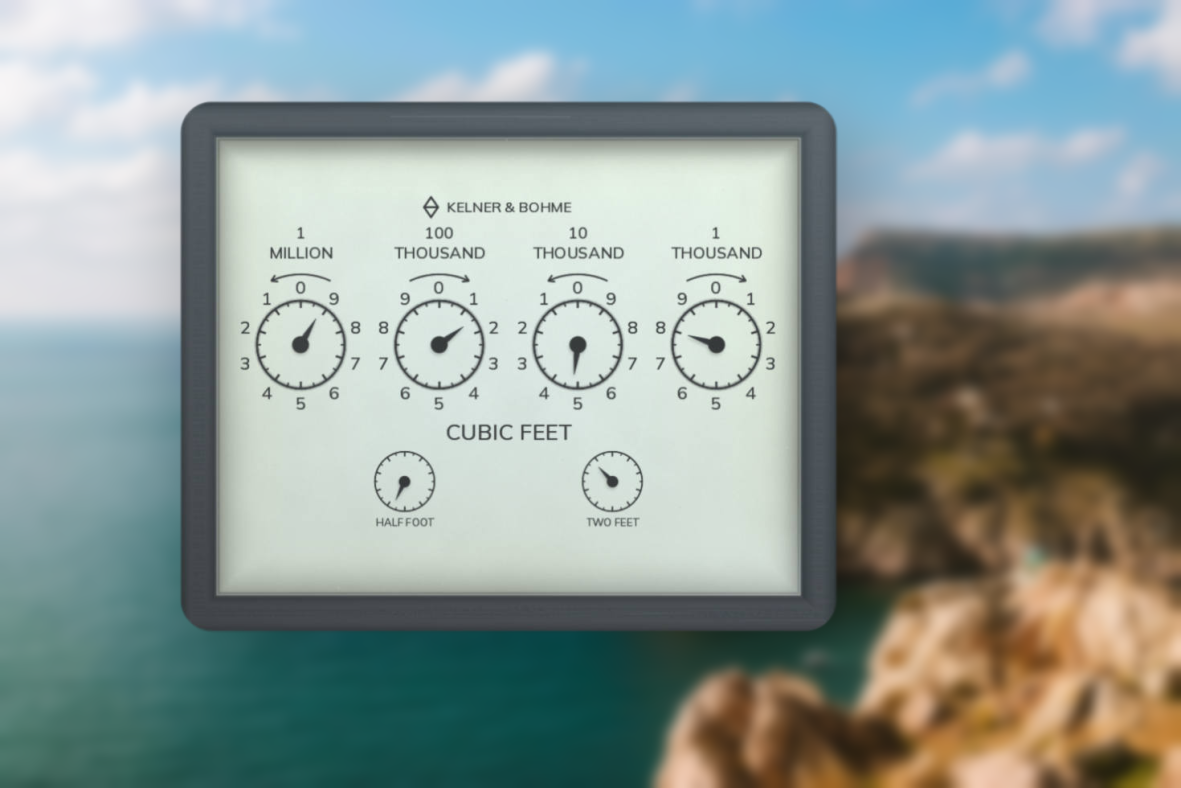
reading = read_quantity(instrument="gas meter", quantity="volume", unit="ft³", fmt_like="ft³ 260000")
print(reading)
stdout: ft³ 914800
